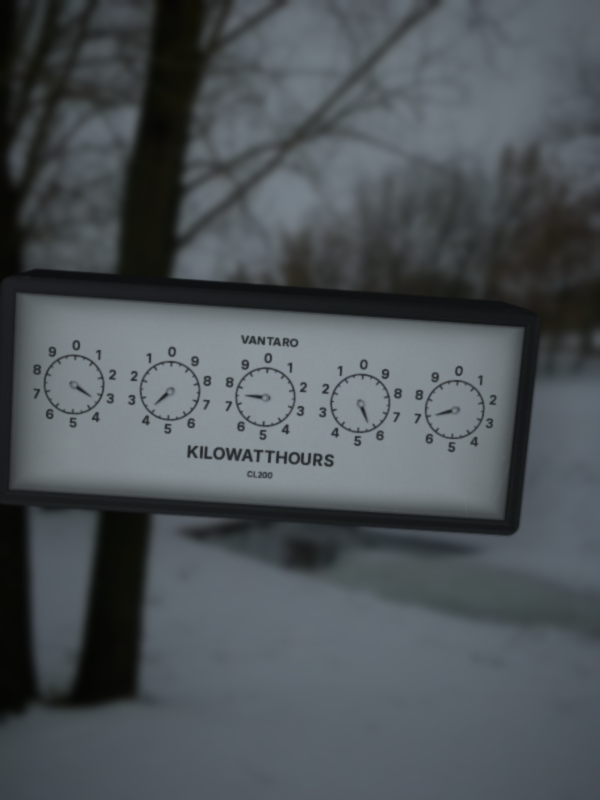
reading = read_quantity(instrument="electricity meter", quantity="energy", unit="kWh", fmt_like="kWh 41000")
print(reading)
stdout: kWh 33757
